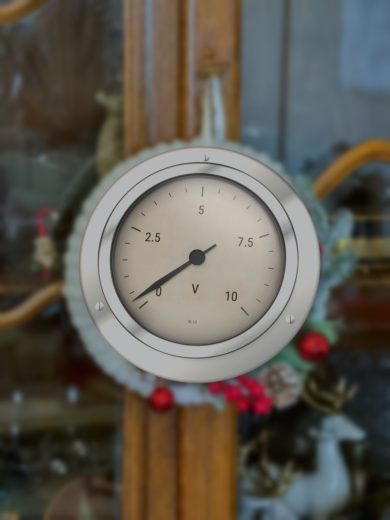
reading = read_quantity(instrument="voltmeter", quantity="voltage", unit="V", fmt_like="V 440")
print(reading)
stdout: V 0.25
